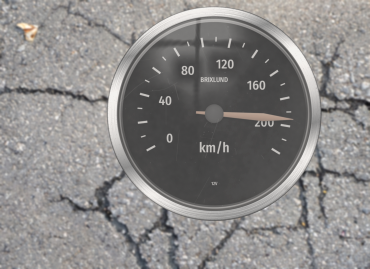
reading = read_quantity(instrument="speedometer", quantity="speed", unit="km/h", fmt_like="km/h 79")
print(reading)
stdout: km/h 195
